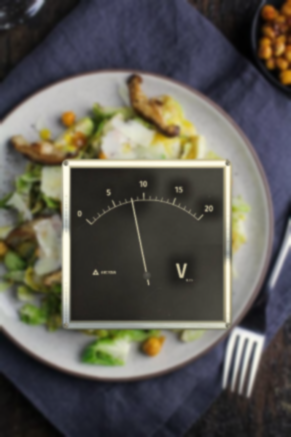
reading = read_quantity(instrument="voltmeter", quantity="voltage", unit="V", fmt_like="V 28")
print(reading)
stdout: V 8
